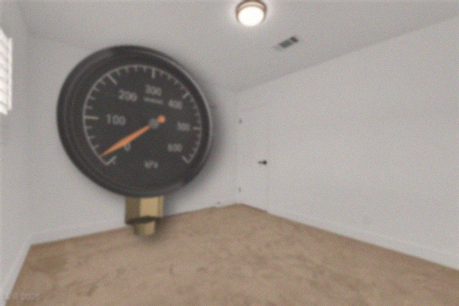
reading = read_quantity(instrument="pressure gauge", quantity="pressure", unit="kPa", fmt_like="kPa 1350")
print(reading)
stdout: kPa 20
